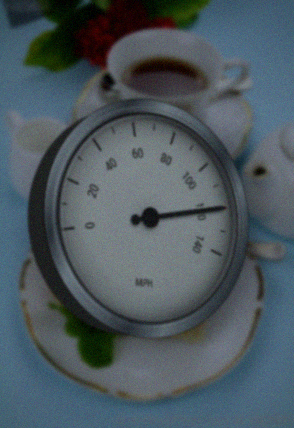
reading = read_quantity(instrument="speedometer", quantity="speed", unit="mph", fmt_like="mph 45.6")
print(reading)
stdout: mph 120
